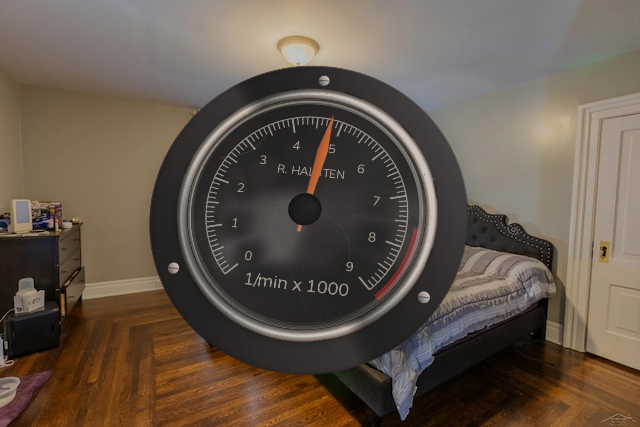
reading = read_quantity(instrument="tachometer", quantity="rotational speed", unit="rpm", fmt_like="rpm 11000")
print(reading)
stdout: rpm 4800
